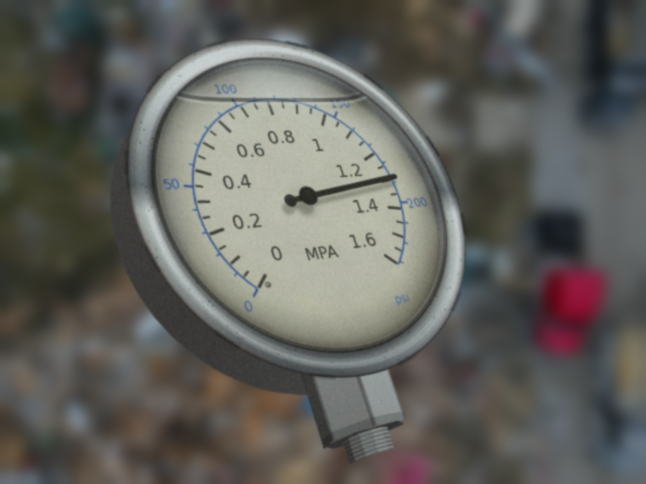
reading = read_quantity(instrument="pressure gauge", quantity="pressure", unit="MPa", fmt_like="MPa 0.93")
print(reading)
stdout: MPa 1.3
